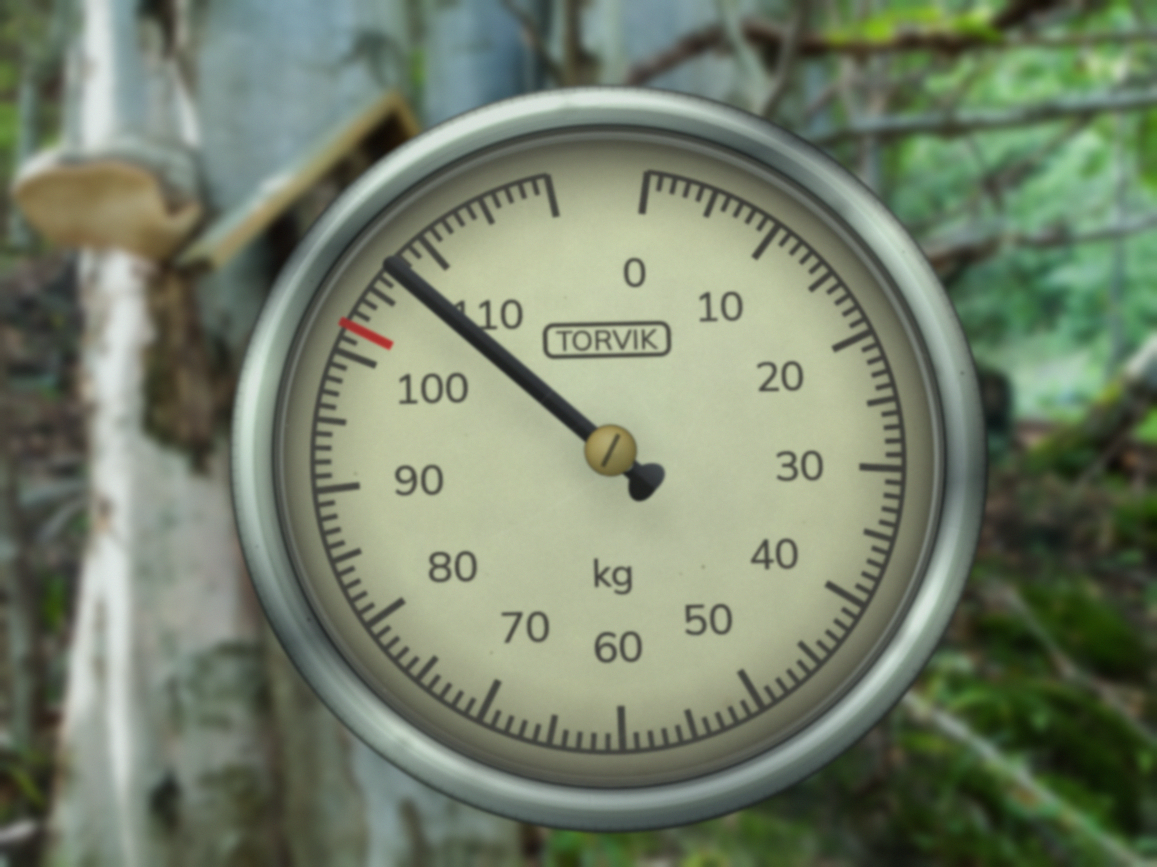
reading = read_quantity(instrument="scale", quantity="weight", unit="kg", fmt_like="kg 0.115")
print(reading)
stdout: kg 107
